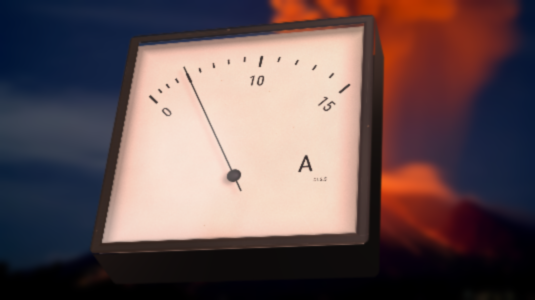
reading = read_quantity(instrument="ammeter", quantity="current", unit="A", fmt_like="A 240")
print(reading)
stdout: A 5
